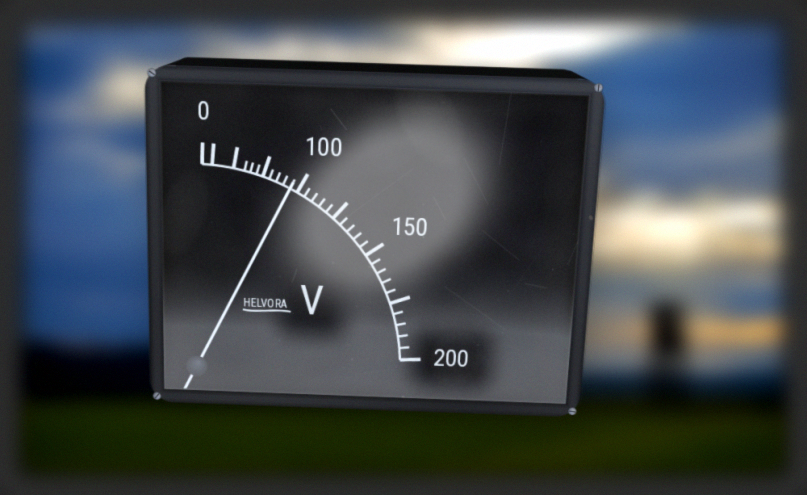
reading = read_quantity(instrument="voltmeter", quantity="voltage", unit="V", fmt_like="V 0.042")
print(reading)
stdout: V 95
